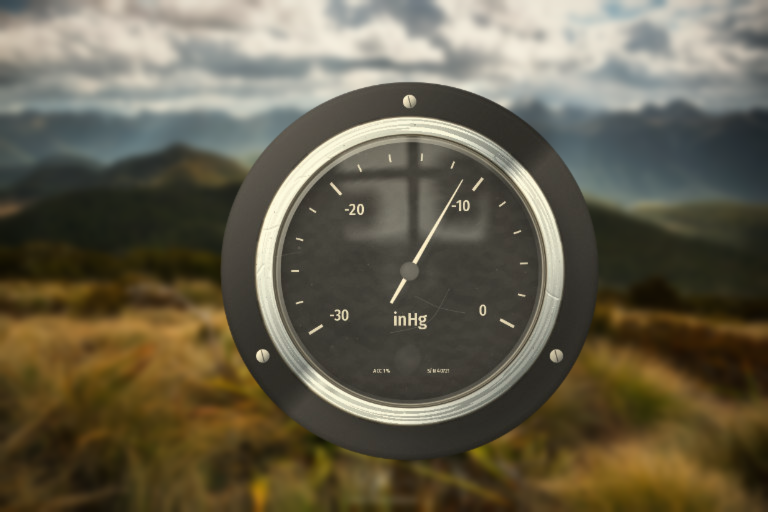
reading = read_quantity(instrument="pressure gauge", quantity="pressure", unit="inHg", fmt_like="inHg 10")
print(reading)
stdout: inHg -11
